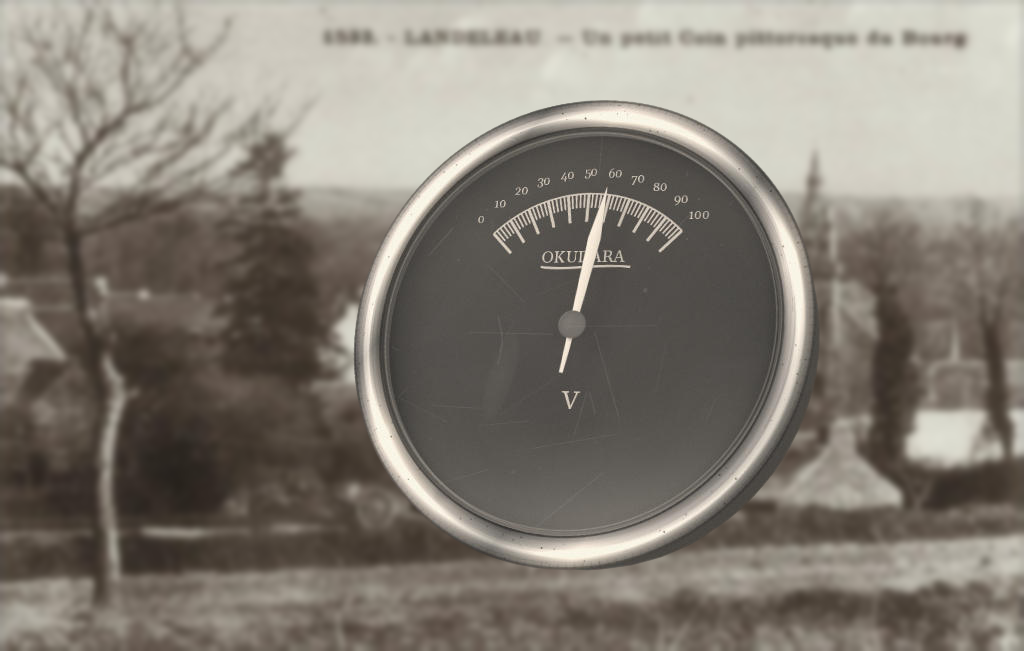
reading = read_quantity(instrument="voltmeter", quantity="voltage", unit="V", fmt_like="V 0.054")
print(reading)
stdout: V 60
